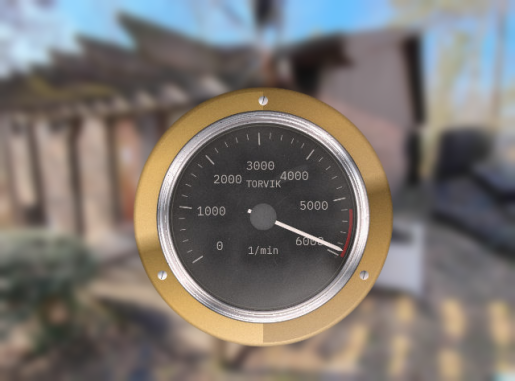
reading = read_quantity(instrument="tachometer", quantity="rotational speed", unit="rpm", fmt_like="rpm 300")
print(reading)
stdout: rpm 5900
